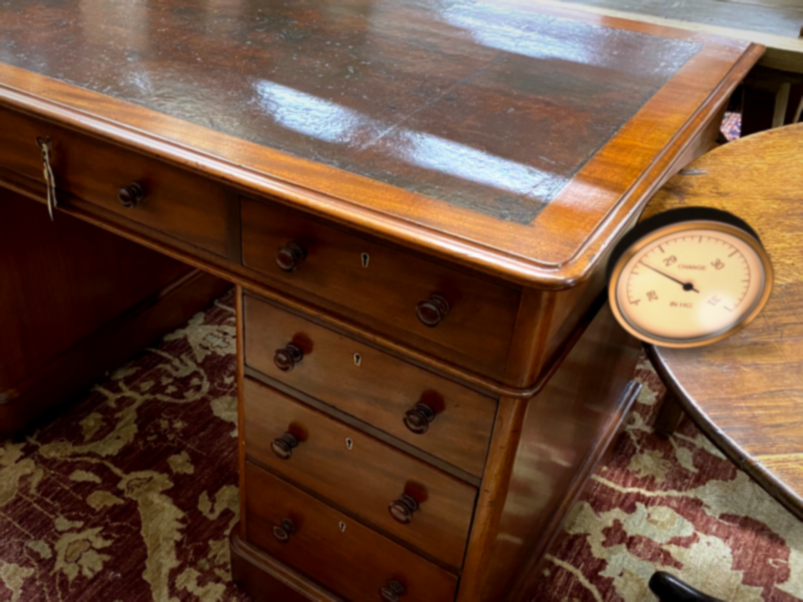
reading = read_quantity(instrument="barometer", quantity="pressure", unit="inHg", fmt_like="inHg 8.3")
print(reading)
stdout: inHg 28.7
